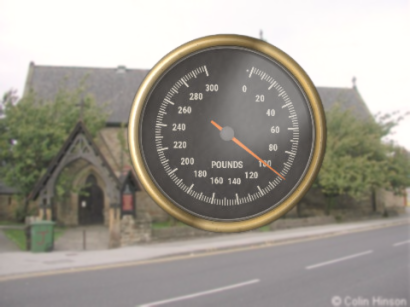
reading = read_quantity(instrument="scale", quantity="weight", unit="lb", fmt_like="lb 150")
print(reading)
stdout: lb 100
